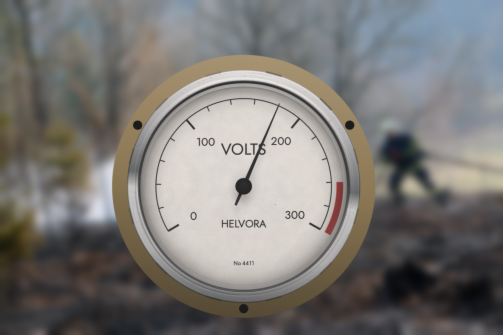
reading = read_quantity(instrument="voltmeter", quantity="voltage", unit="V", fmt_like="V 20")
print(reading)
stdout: V 180
